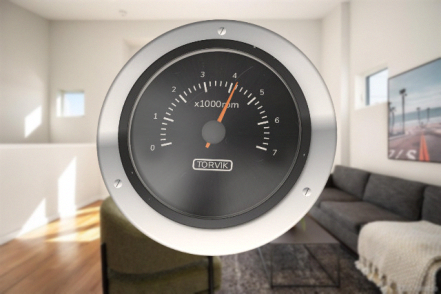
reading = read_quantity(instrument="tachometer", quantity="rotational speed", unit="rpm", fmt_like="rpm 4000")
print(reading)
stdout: rpm 4200
